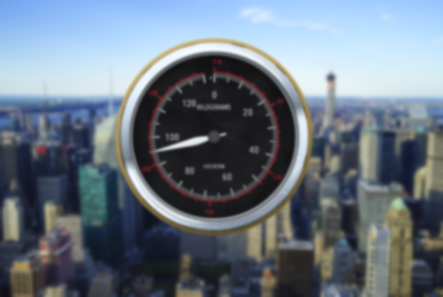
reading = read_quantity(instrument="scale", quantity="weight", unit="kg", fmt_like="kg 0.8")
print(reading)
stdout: kg 95
